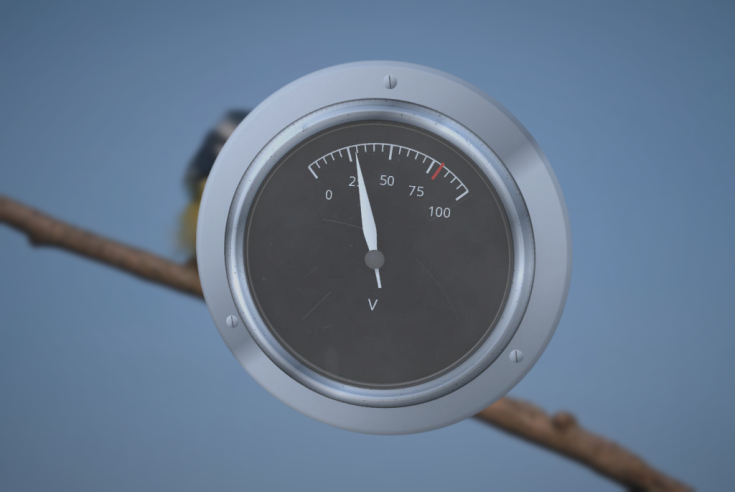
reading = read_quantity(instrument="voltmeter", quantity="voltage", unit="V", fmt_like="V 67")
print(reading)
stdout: V 30
